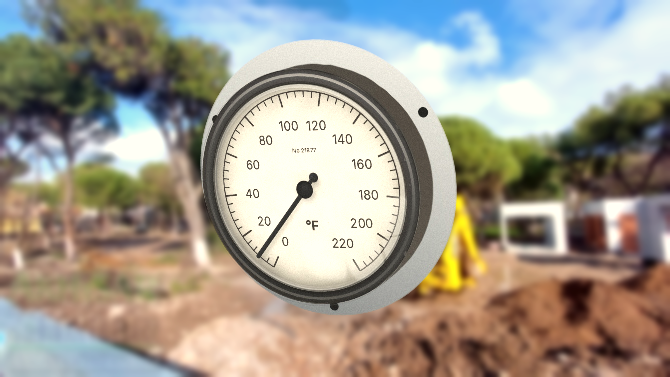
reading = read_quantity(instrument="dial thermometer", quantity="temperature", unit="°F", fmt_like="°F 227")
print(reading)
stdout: °F 8
